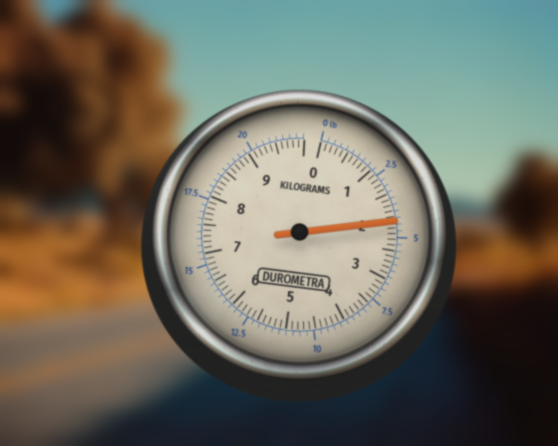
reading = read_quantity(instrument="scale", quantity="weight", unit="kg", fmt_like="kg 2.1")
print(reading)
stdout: kg 2
